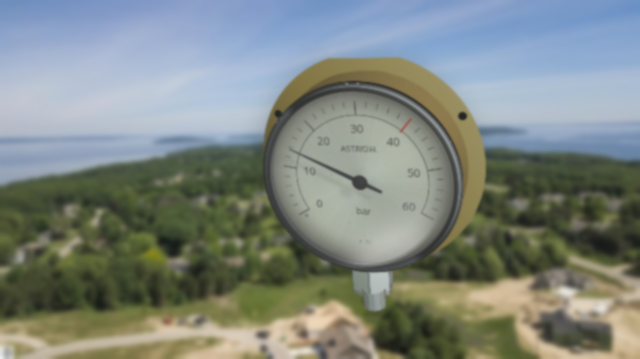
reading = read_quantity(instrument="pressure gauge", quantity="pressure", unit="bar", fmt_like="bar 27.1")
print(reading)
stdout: bar 14
